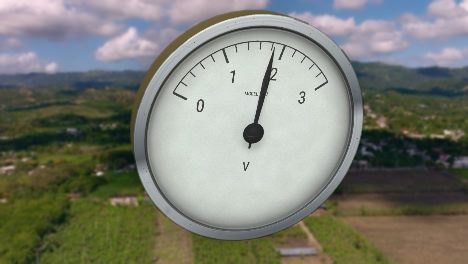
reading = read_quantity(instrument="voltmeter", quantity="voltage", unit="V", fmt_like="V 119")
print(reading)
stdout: V 1.8
